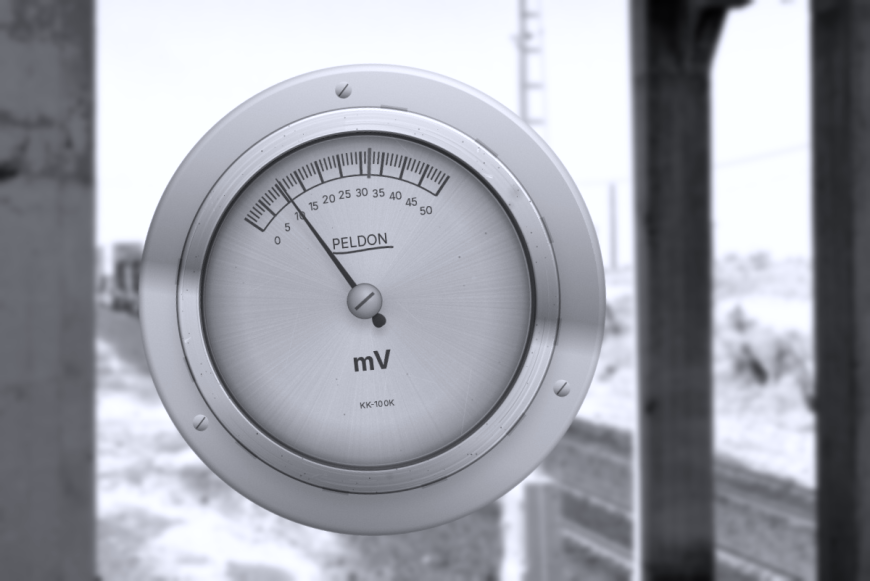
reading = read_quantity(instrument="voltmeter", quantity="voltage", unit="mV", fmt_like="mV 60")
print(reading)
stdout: mV 11
